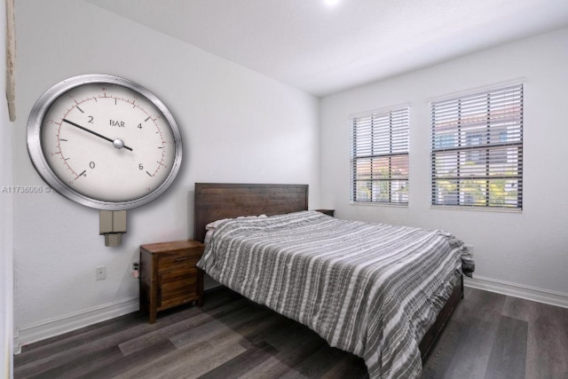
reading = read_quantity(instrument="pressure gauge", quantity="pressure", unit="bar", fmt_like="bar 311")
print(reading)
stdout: bar 1.5
